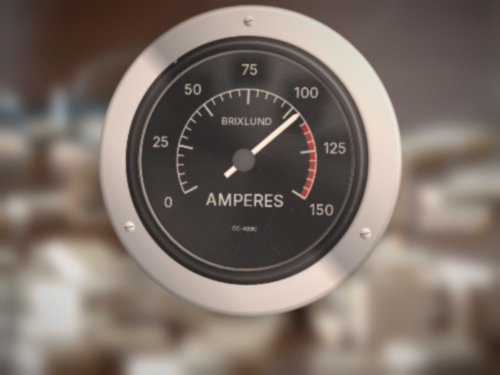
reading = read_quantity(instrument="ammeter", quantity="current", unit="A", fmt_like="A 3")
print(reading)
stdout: A 105
